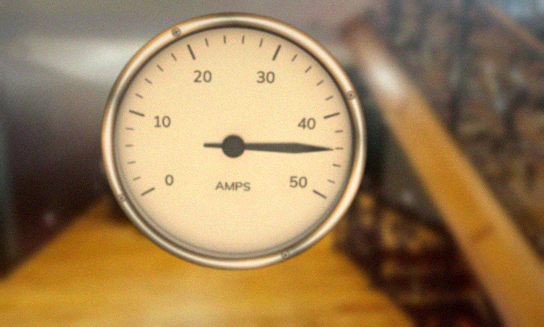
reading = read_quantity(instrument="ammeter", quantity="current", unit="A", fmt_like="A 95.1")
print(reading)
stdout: A 44
